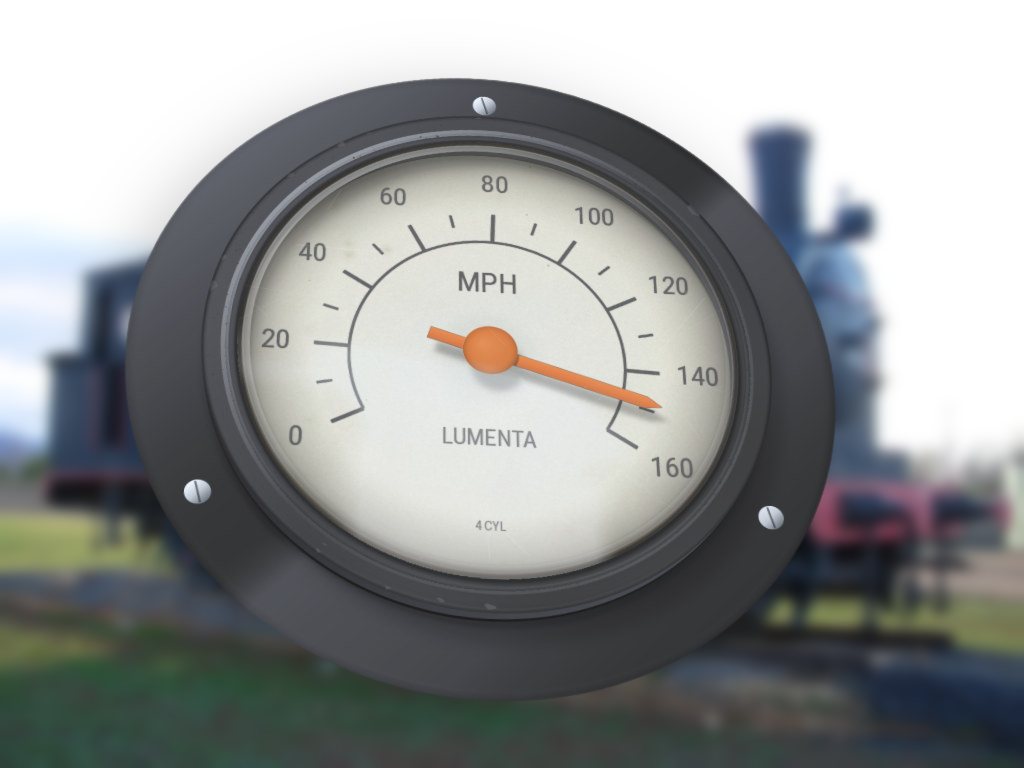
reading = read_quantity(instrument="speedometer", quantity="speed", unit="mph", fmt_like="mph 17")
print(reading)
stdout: mph 150
